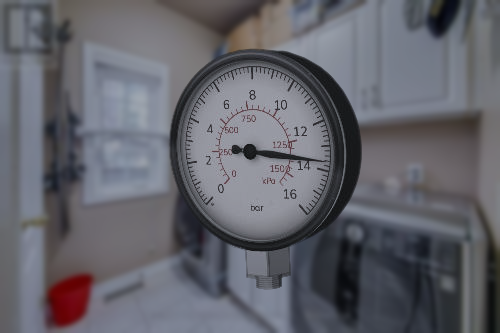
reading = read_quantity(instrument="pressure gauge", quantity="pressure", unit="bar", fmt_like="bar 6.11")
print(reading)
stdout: bar 13.6
